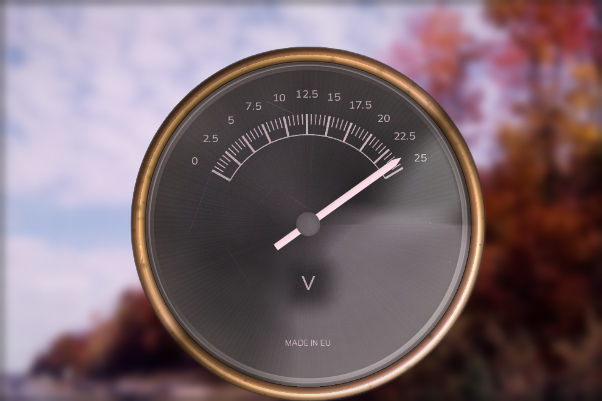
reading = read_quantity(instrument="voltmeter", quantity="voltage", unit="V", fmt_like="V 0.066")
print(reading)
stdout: V 24
